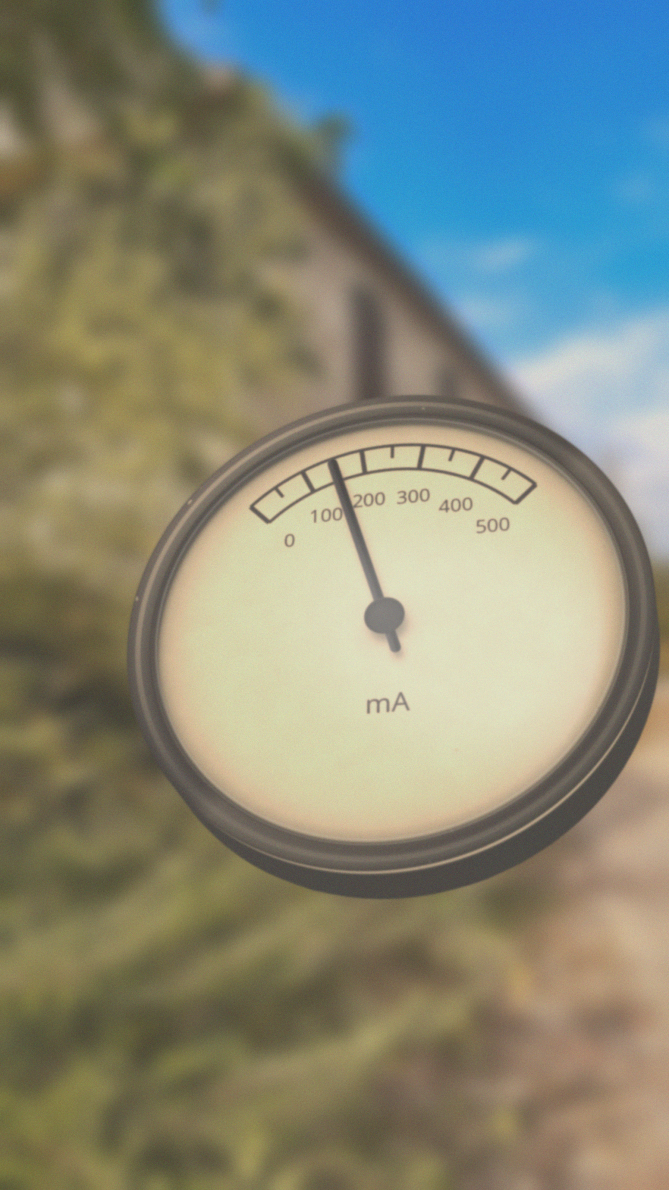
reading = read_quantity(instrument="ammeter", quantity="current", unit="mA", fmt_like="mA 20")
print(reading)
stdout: mA 150
